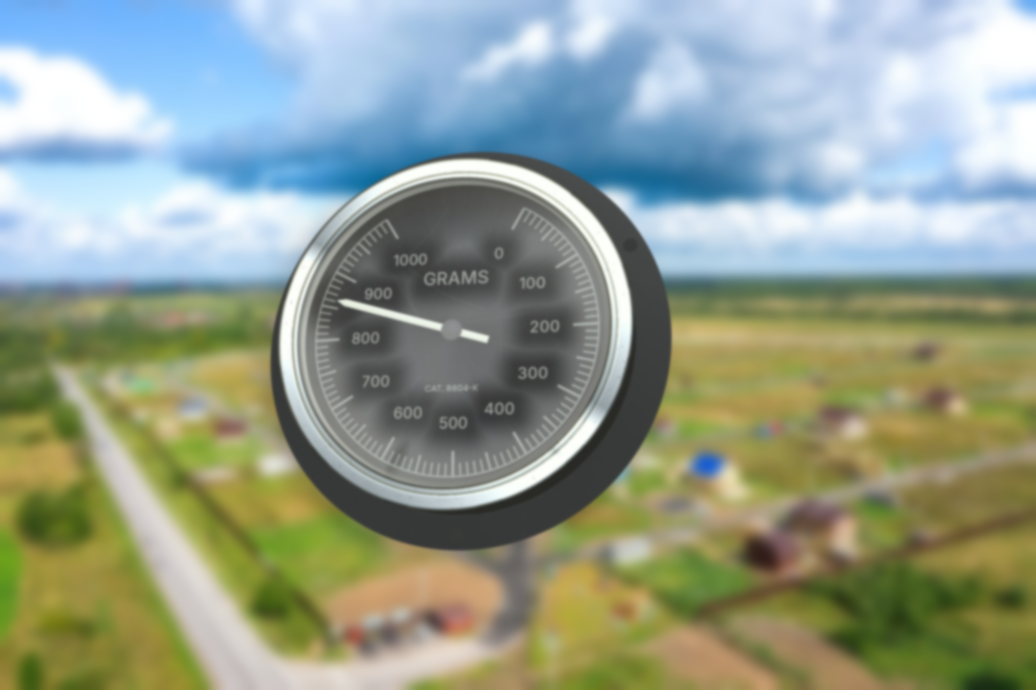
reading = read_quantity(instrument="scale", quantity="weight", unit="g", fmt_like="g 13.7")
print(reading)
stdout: g 860
